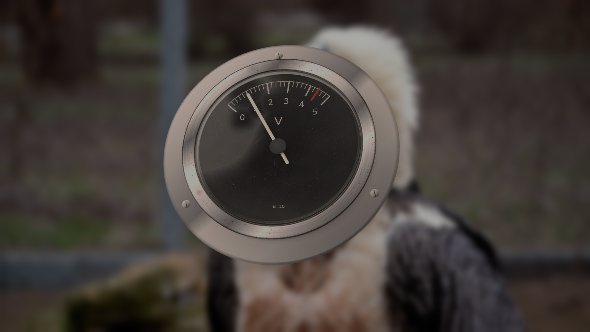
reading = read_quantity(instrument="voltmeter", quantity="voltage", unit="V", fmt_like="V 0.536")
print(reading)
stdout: V 1
